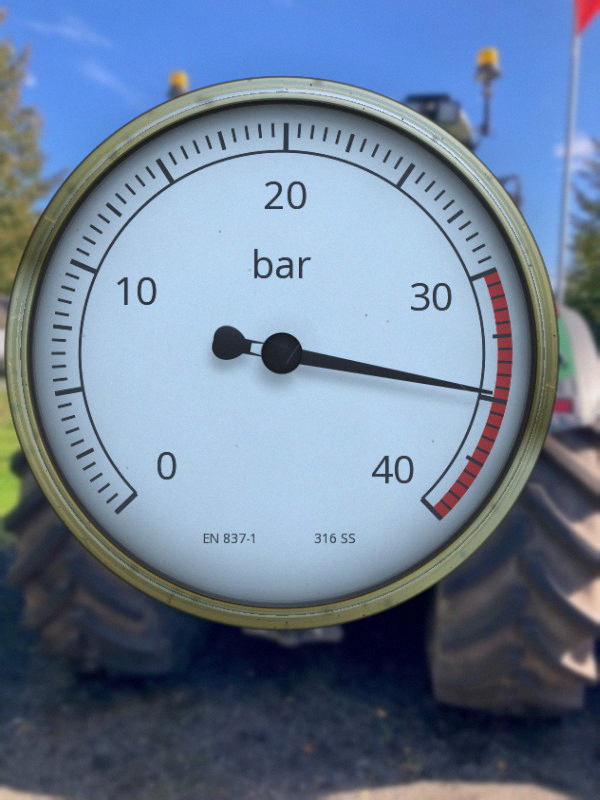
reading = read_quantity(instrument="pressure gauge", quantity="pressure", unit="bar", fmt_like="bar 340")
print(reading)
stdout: bar 34.75
